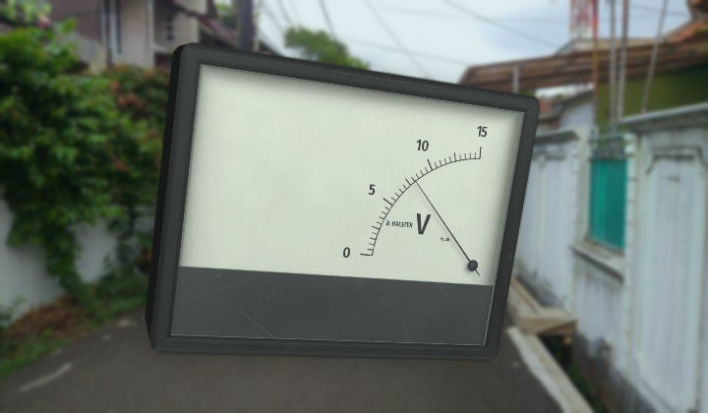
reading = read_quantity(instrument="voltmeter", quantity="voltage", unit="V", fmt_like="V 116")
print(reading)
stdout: V 8
